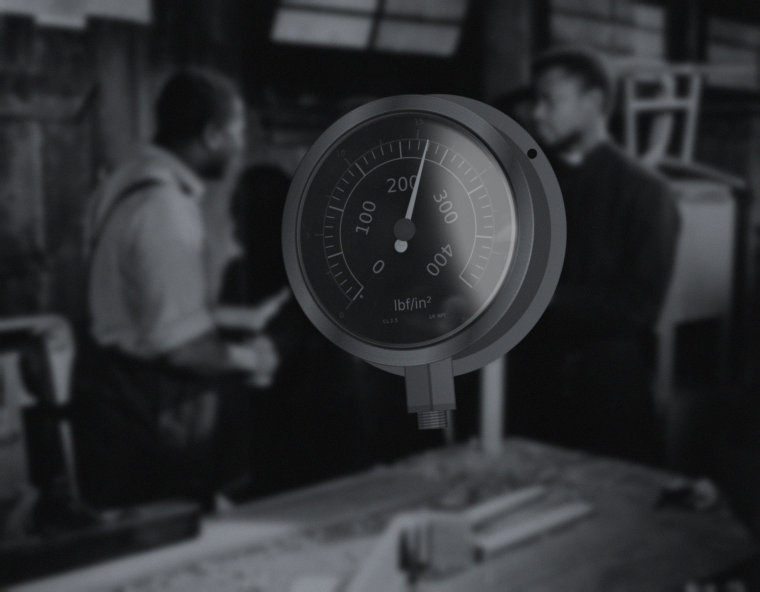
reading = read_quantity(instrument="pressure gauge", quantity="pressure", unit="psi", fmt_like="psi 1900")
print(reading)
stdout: psi 230
